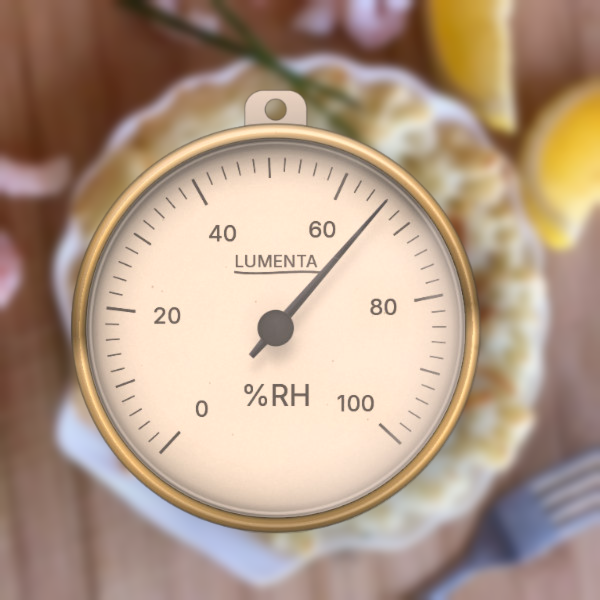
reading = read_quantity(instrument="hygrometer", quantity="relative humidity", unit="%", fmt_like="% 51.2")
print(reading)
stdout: % 66
